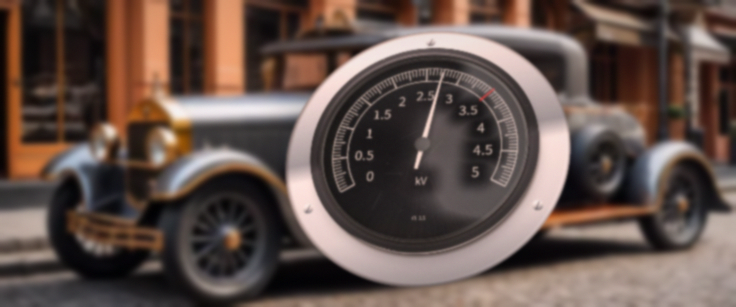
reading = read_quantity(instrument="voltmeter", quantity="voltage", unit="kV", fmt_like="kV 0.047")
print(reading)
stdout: kV 2.75
